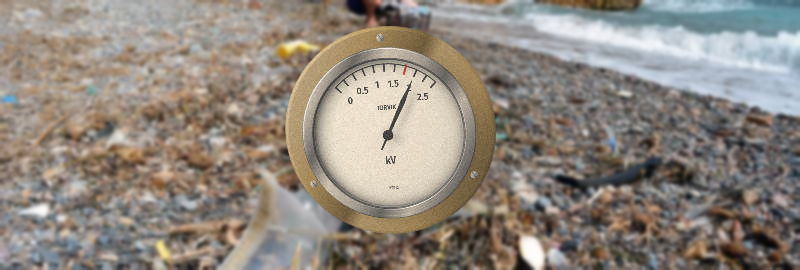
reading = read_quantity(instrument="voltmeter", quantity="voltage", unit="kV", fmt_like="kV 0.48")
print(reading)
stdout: kV 2
